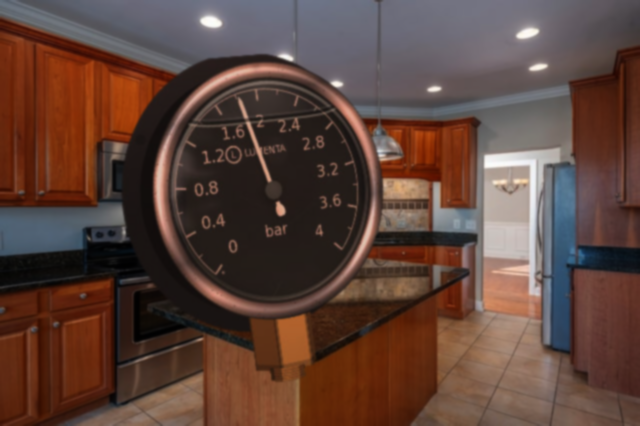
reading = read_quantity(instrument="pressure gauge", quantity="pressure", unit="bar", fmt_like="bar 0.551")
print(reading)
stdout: bar 1.8
